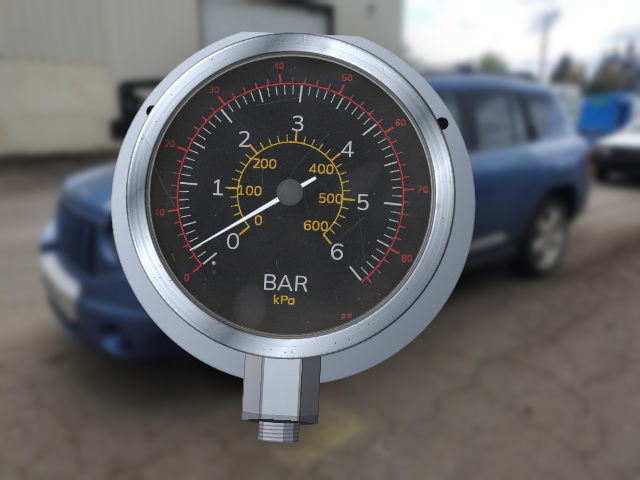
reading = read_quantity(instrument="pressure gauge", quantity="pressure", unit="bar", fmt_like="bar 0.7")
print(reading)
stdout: bar 0.2
